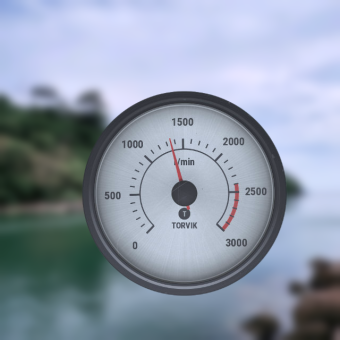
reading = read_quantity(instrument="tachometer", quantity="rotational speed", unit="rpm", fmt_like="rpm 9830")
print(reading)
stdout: rpm 1350
